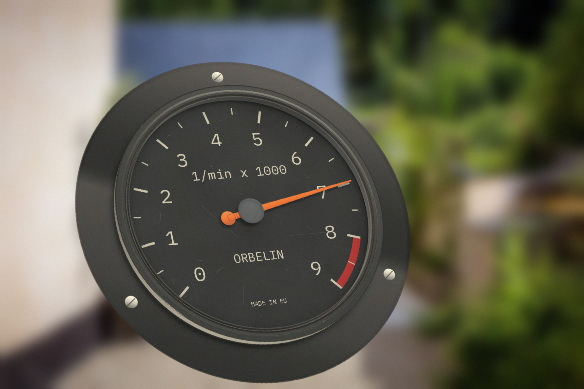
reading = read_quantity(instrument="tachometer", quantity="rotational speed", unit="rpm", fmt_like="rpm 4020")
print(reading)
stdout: rpm 7000
